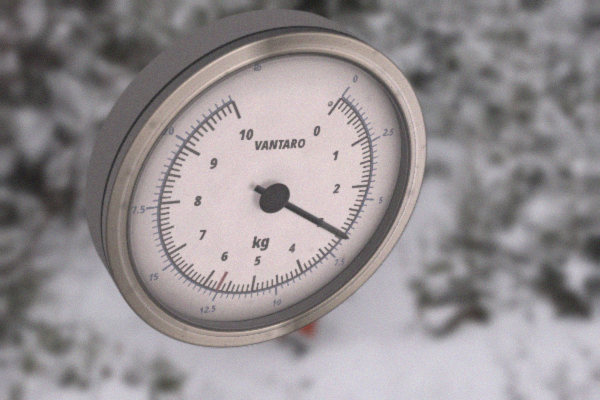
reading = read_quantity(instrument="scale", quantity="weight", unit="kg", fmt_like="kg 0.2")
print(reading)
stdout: kg 3
